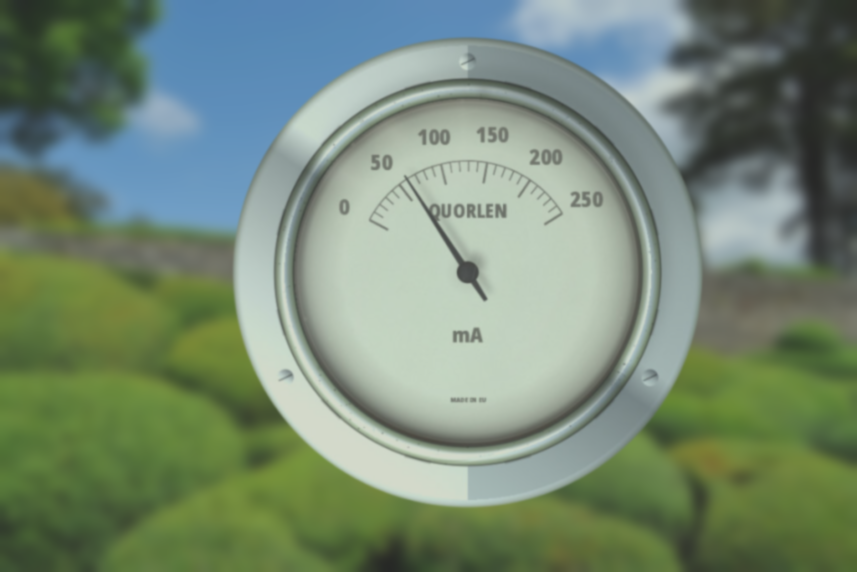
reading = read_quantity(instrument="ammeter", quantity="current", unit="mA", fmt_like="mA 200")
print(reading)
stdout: mA 60
